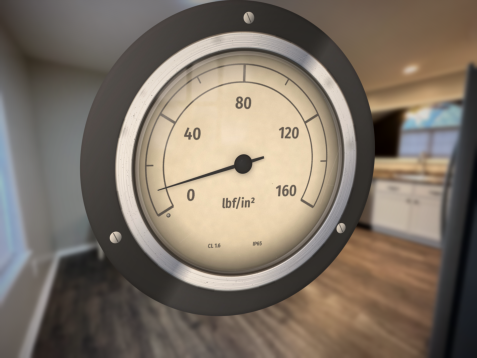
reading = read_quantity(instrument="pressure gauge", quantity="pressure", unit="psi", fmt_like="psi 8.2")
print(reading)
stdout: psi 10
